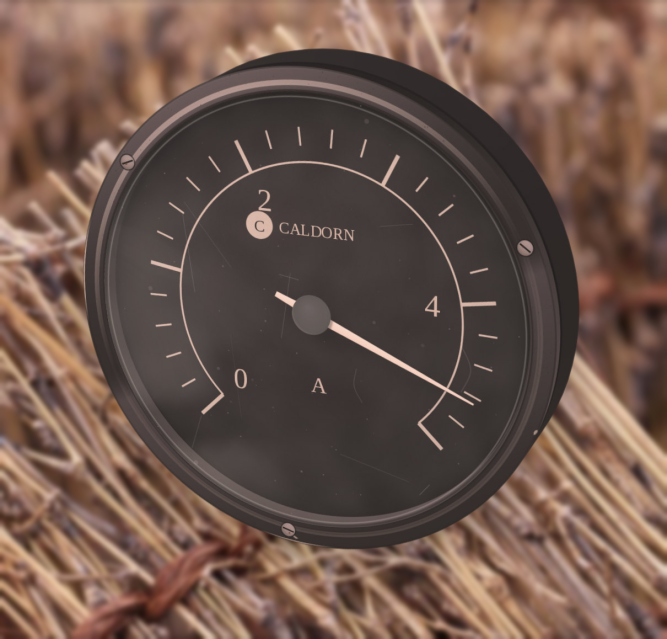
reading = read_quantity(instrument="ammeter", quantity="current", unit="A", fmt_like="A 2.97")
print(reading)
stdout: A 4.6
